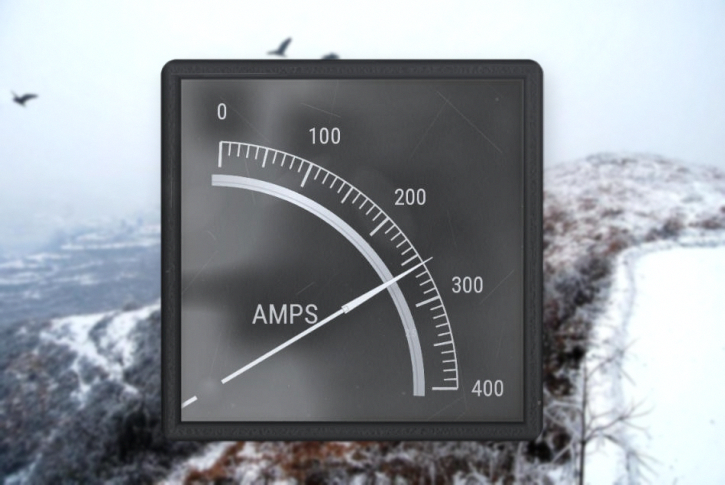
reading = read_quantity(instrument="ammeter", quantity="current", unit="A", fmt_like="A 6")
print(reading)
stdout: A 260
